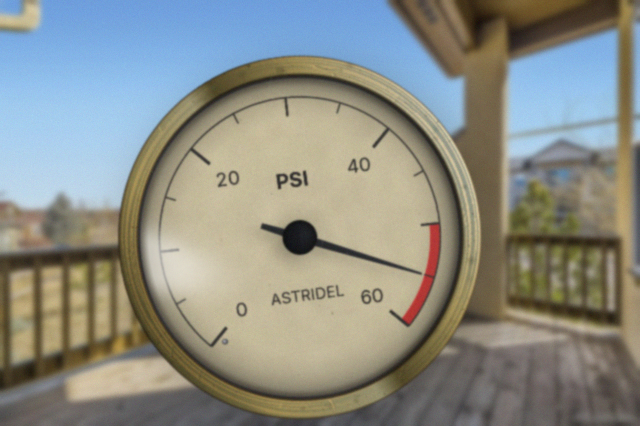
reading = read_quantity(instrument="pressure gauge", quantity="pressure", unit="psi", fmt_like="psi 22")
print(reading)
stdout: psi 55
